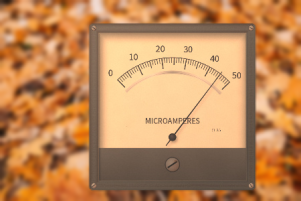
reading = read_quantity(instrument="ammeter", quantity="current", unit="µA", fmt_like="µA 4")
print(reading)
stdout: µA 45
